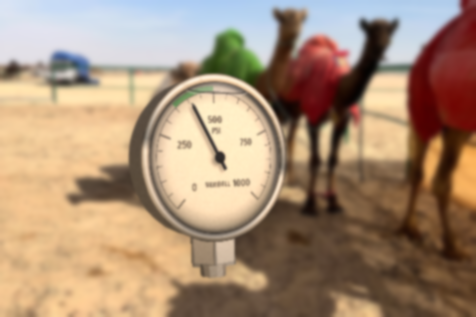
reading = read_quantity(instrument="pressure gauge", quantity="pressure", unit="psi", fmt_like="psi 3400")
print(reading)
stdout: psi 400
